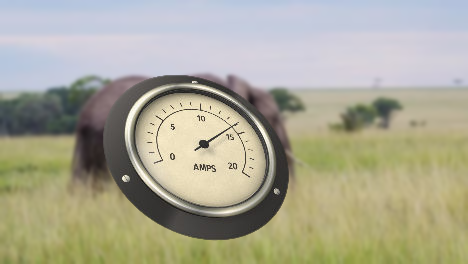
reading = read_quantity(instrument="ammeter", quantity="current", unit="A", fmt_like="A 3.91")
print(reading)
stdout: A 14
